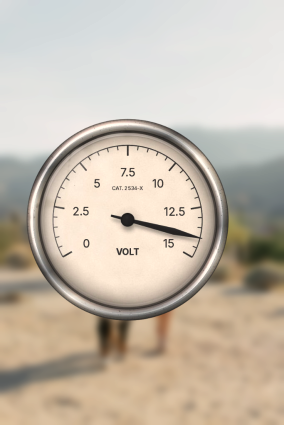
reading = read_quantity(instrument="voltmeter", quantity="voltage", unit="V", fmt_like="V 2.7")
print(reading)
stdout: V 14
